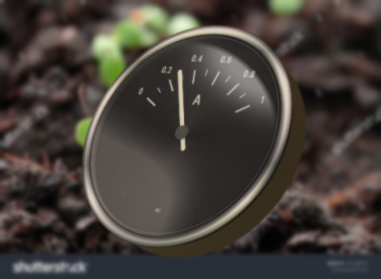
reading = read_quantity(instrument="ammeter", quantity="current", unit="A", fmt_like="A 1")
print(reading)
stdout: A 0.3
